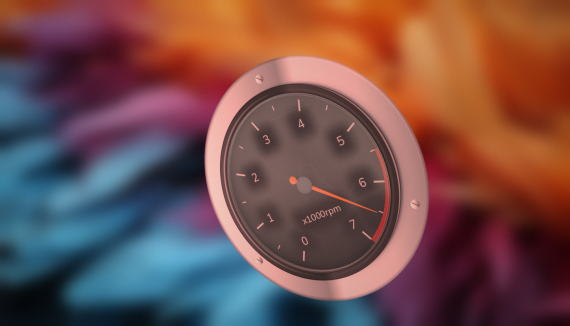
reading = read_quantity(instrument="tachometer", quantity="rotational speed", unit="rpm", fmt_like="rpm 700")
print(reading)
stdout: rpm 6500
